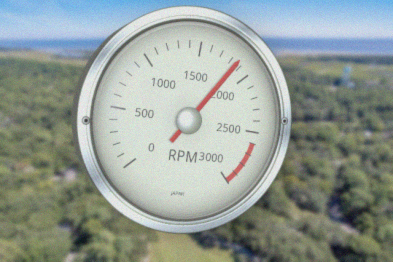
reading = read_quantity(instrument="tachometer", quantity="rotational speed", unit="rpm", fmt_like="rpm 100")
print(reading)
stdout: rpm 1850
